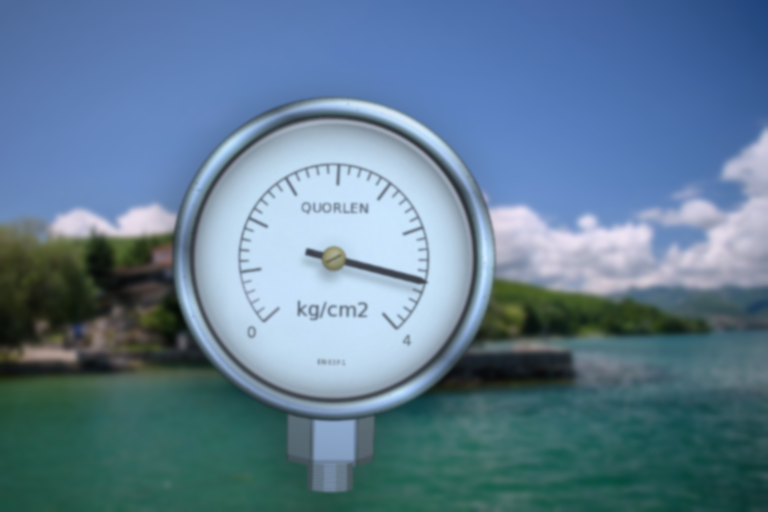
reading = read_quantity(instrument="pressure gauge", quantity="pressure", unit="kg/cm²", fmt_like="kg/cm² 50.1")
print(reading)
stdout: kg/cm² 3.5
